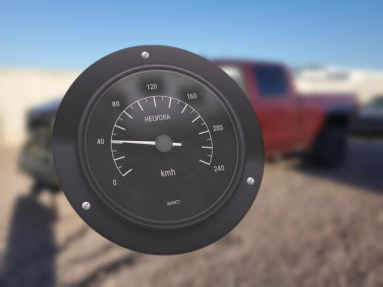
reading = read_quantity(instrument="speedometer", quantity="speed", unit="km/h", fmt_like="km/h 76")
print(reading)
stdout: km/h 40
